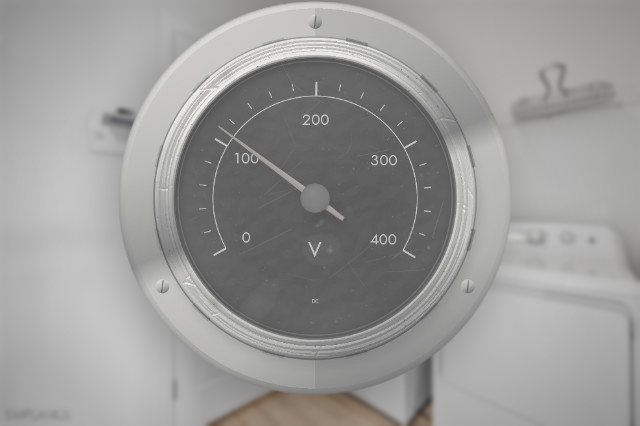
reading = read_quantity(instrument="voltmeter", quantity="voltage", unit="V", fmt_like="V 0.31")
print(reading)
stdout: V 110
